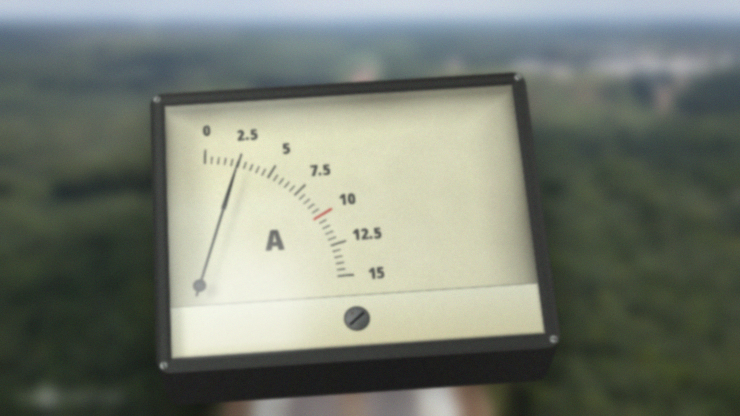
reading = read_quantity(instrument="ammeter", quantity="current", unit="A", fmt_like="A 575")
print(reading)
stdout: A 2.5
